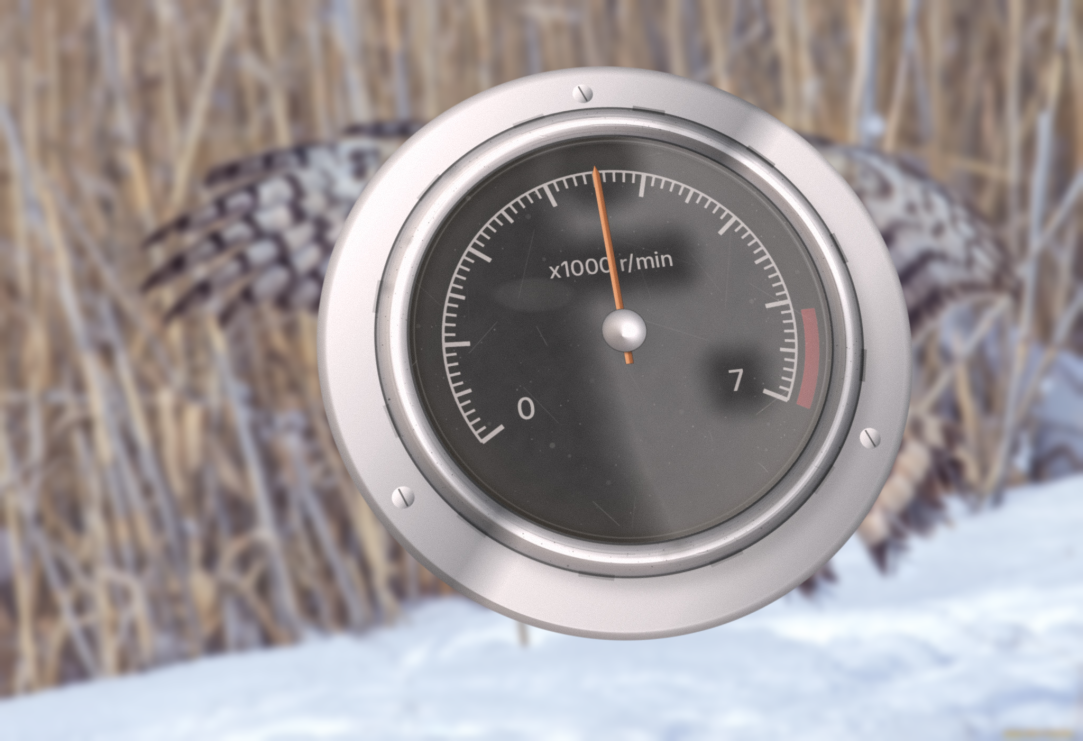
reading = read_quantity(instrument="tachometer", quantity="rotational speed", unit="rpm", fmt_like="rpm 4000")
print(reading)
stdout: rpm 3500
